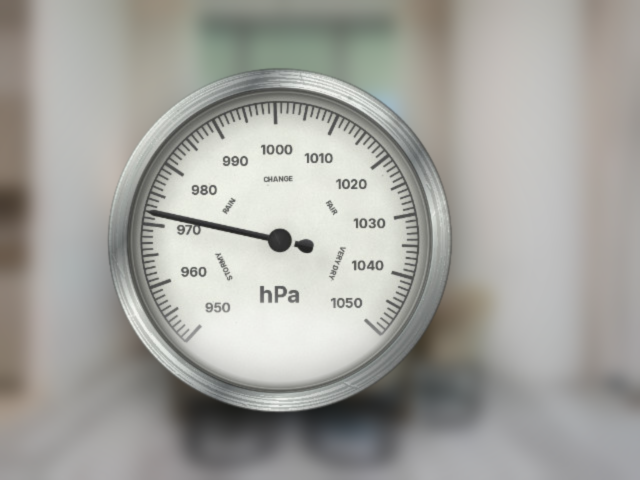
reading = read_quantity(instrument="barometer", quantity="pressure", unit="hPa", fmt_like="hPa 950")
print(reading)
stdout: hPa 972
